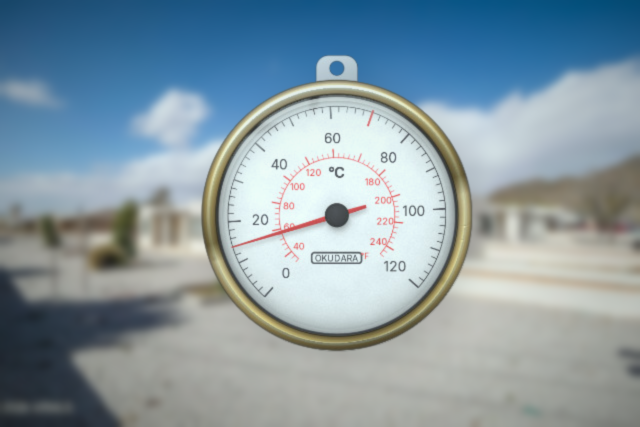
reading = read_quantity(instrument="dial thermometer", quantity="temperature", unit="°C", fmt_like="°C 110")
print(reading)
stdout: °C 14
